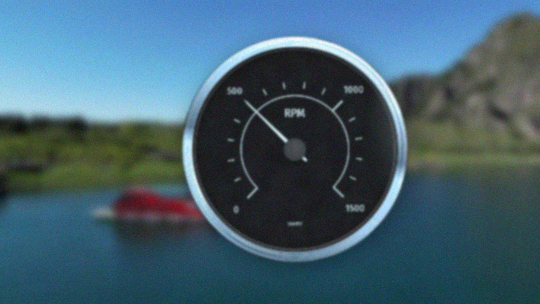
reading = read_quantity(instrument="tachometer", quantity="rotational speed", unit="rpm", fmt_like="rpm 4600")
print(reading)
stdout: rpm 500
